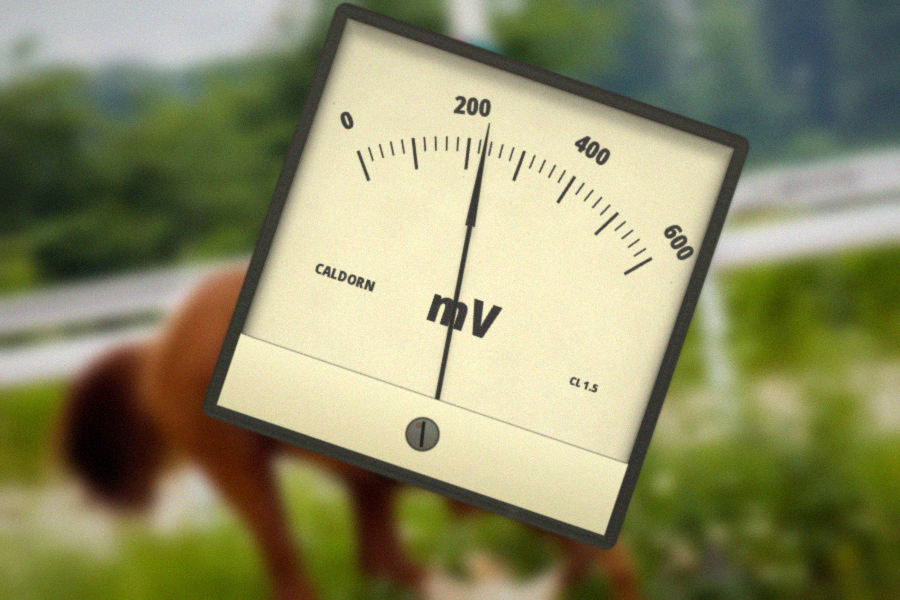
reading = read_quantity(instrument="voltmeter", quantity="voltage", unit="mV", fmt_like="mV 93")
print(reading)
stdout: mV 230
